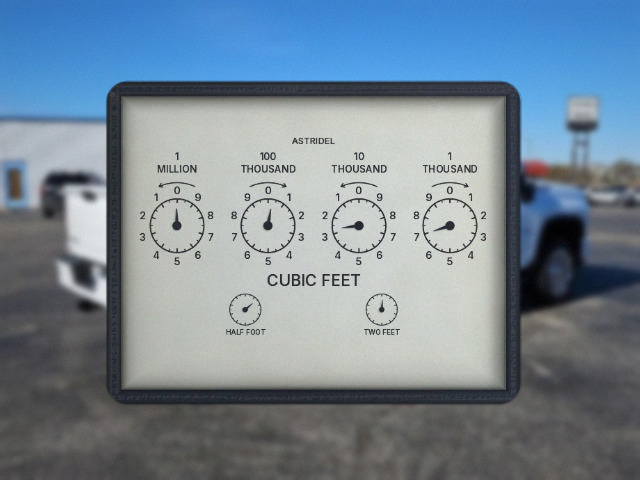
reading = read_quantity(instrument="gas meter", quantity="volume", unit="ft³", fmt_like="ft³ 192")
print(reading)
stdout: ft³ 2700
